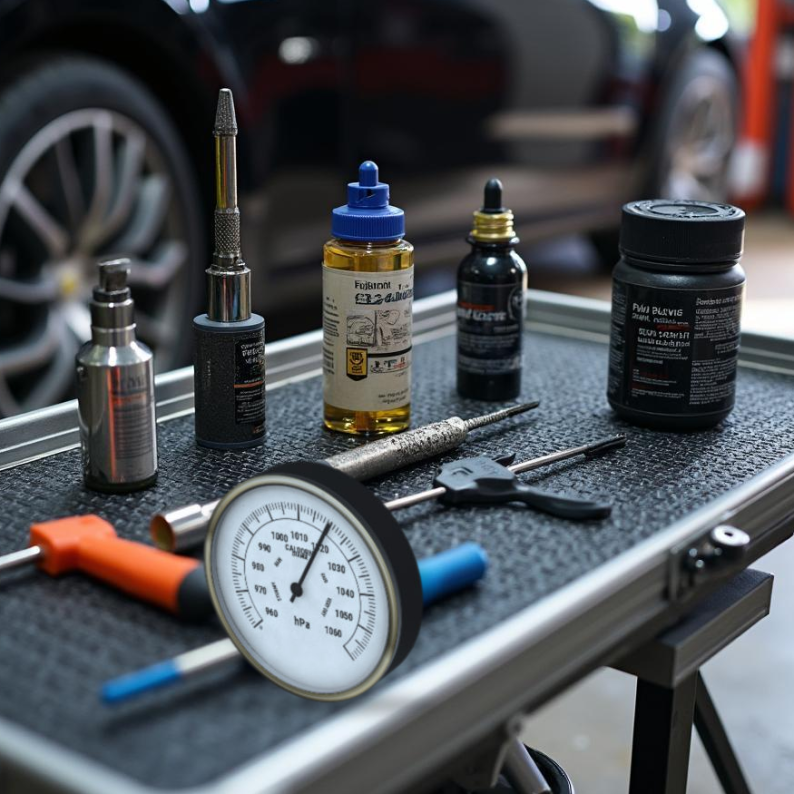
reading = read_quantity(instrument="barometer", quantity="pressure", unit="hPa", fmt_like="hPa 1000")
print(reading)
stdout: hPa 1020
